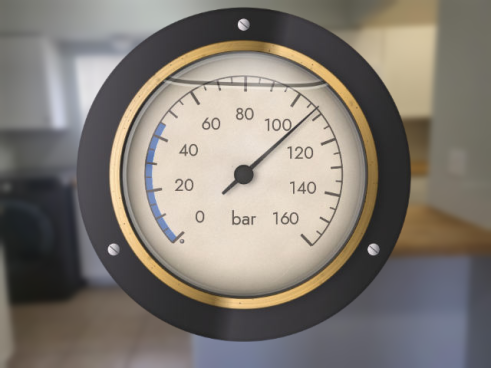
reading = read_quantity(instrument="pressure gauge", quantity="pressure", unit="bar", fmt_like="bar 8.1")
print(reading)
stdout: bar 107.5
